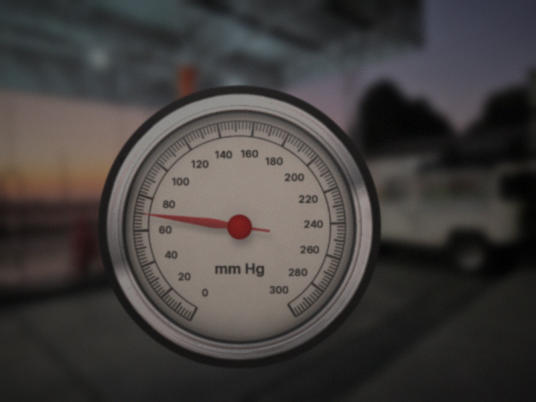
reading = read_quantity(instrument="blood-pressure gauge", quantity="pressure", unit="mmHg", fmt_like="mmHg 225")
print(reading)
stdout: mmHg 70
